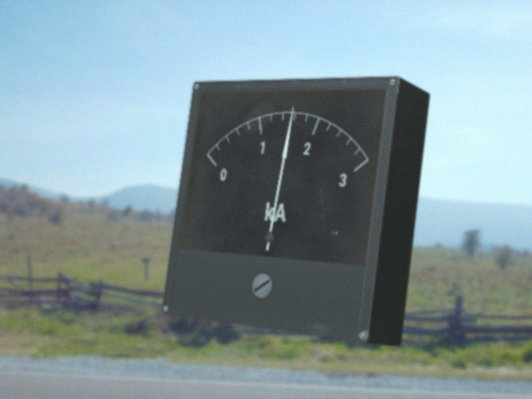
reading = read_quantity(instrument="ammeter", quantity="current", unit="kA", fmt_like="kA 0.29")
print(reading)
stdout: kA 1.6
